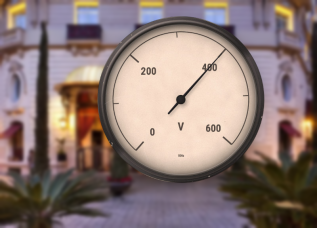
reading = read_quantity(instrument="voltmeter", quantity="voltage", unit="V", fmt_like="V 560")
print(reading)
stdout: V 400
